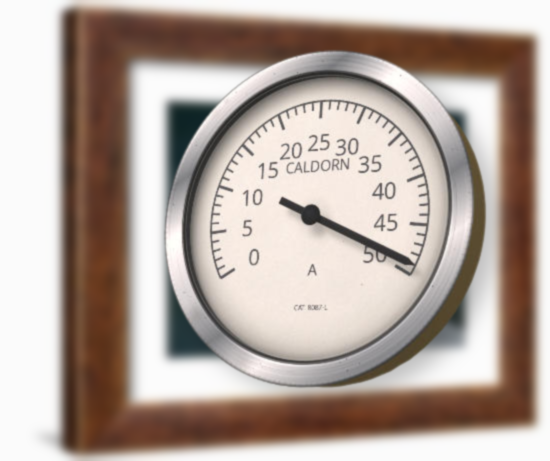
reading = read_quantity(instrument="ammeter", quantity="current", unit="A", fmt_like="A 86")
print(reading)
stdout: A 49
